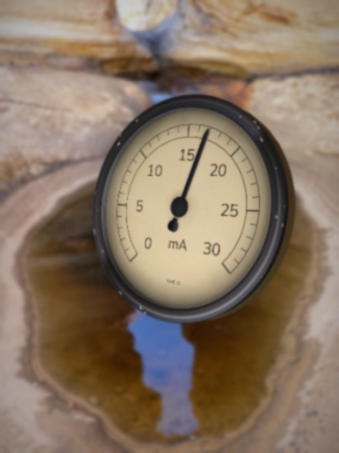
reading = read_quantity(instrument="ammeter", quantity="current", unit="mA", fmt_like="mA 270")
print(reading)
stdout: mA 17
